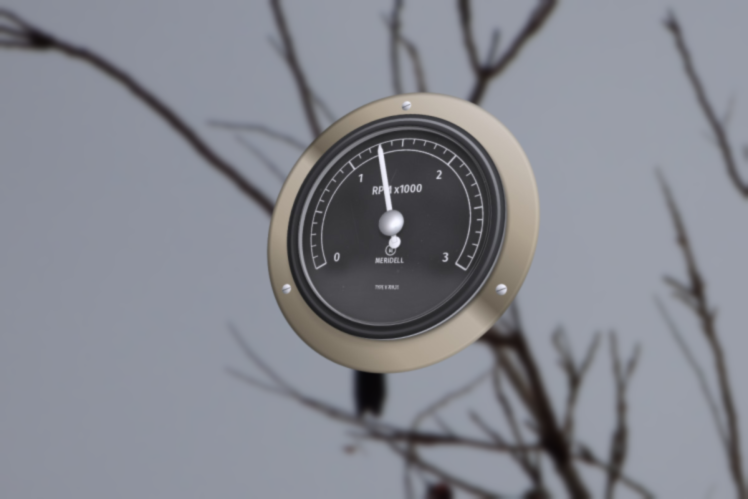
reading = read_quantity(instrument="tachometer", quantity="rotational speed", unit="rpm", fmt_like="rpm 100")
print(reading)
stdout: rpm 1300
